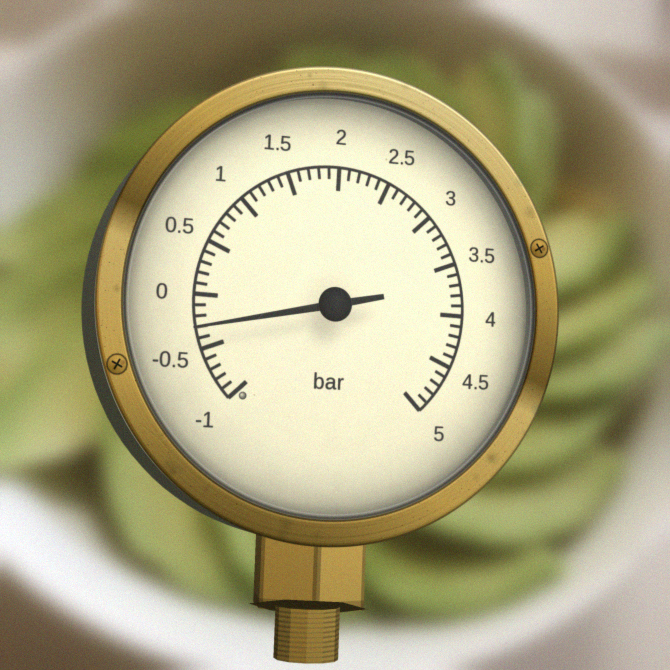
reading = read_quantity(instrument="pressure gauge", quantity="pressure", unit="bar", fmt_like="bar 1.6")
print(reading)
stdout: bar -0.3
